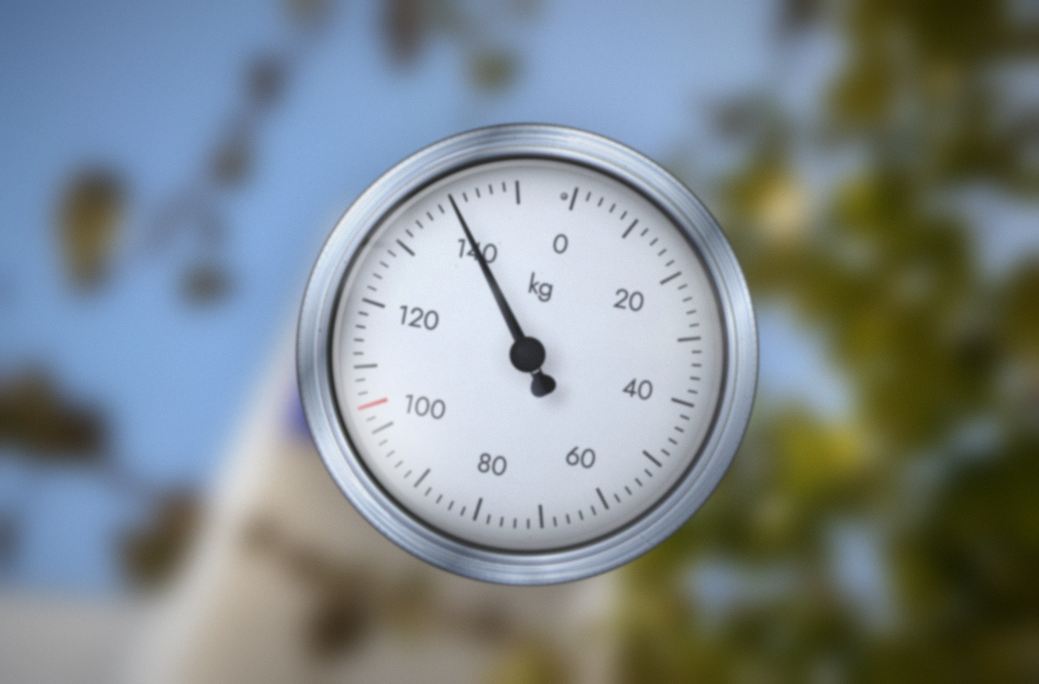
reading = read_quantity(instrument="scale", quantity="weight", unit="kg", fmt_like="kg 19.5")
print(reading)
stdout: kg 140
